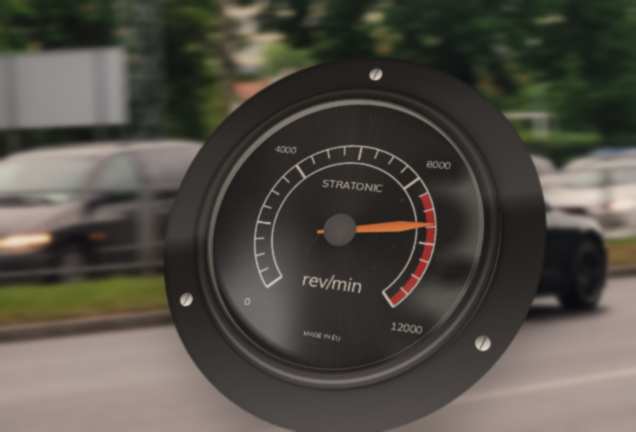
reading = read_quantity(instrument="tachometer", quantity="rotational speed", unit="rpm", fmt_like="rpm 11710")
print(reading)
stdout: rpm 9500
